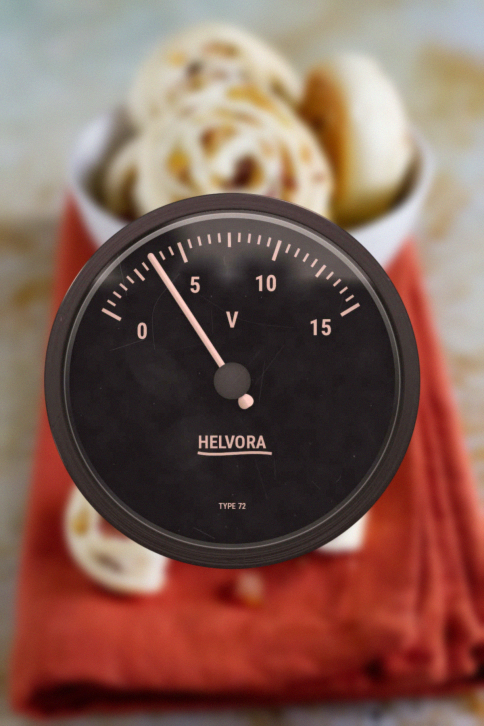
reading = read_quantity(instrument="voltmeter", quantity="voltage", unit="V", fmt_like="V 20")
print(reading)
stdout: V 3.5
